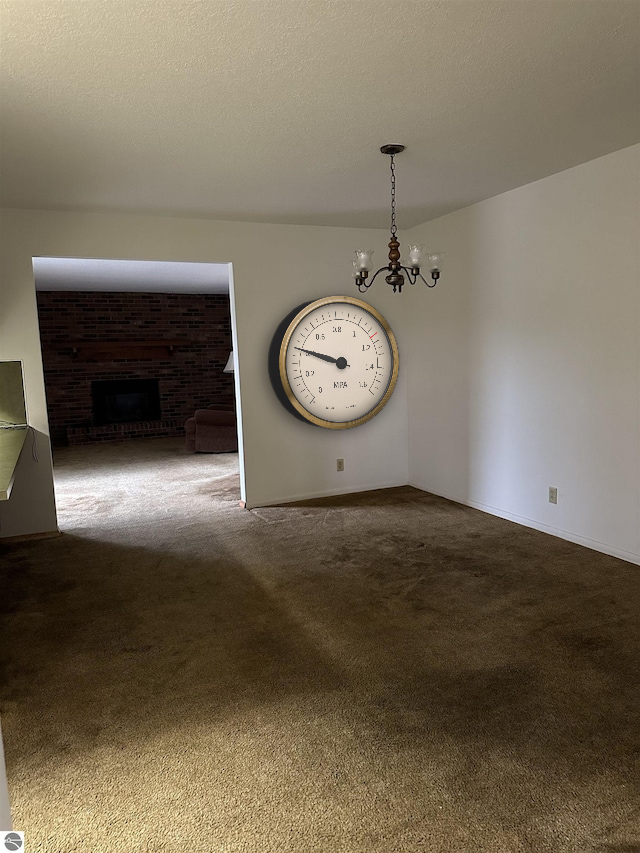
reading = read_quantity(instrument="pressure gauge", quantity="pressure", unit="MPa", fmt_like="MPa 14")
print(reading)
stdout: MPa 0.4
